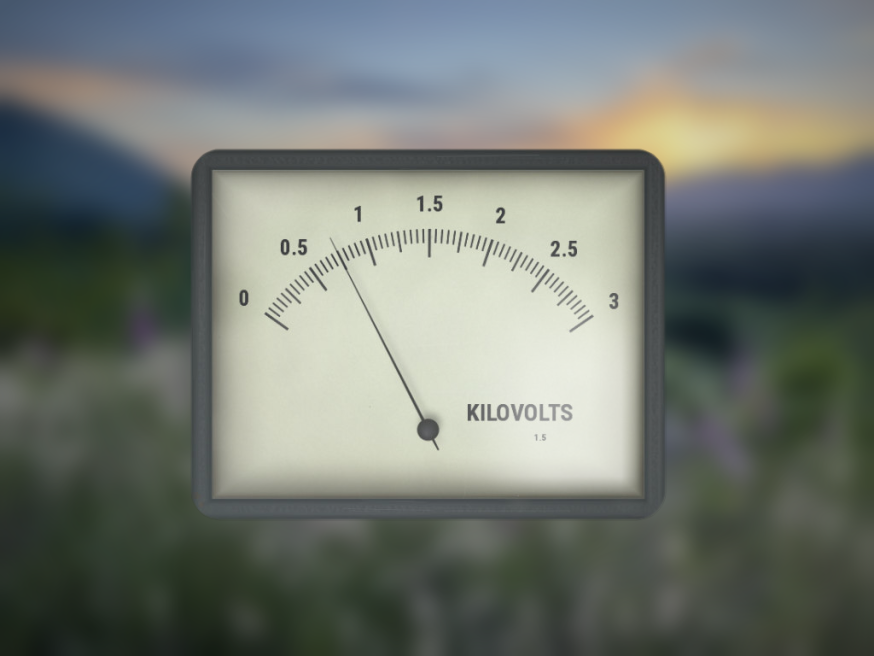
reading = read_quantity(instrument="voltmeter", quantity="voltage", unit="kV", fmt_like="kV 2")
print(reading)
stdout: kV 0.75
